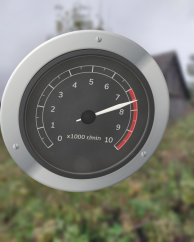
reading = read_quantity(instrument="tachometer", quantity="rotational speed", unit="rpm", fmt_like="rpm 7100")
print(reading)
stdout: rpm 7500
